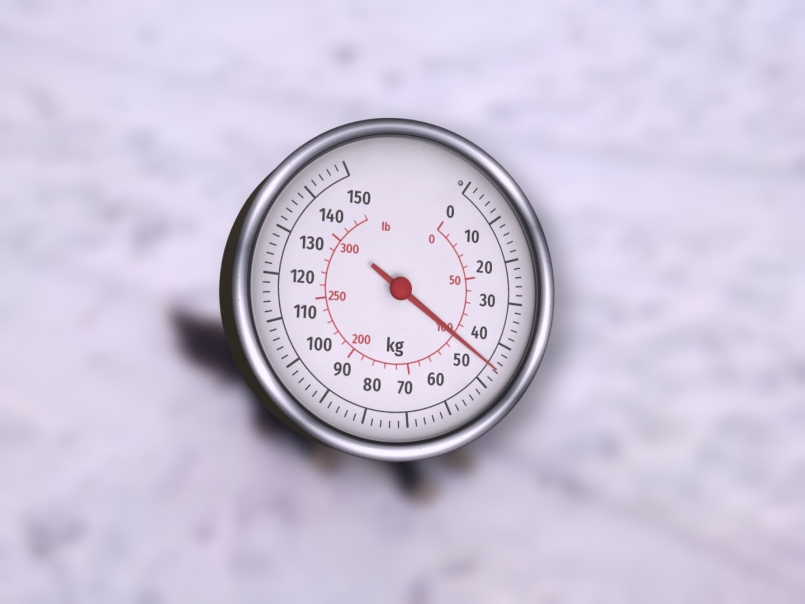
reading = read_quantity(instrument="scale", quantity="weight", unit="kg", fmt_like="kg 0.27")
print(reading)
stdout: kg 46
